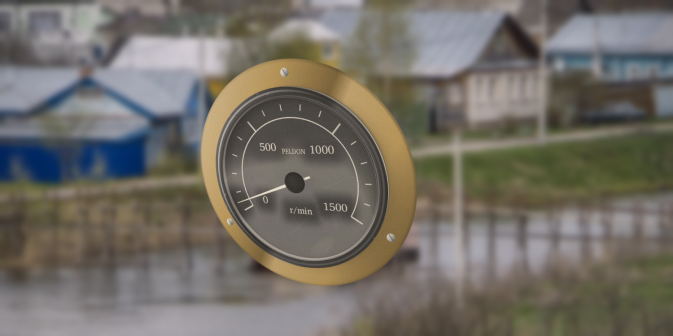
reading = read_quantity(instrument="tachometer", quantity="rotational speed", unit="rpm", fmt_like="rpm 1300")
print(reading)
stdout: rpm 50
